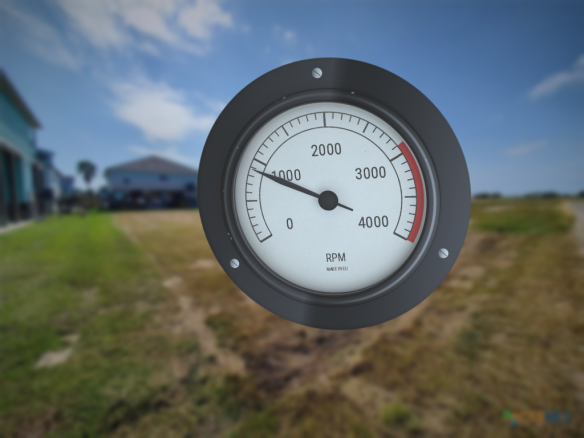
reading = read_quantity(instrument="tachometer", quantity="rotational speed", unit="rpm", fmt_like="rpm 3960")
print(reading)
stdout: rpm 900
